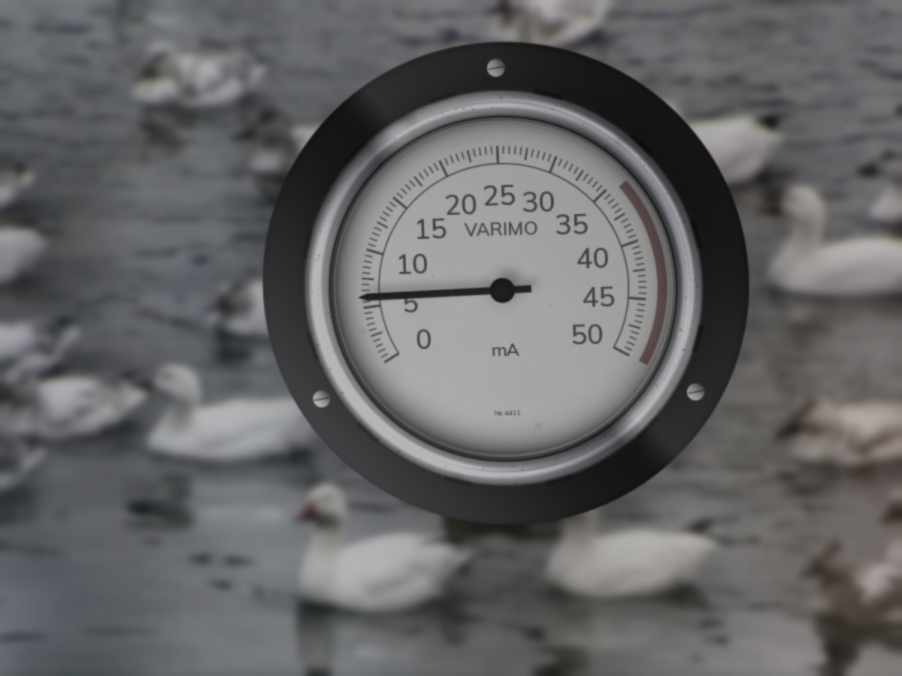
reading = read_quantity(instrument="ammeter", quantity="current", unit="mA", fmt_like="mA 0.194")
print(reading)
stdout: mA 6
